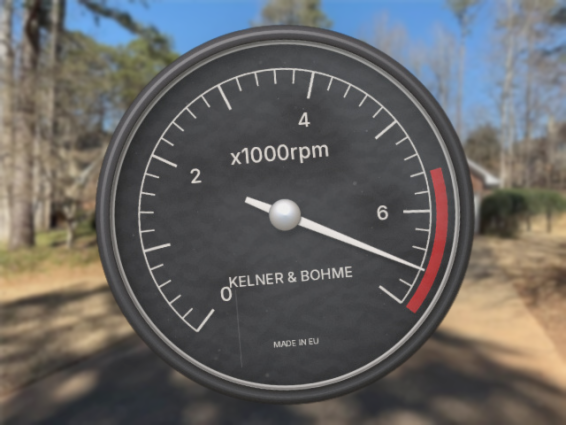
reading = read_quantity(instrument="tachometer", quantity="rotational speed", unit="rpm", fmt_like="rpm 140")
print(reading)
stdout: rpm 6600
